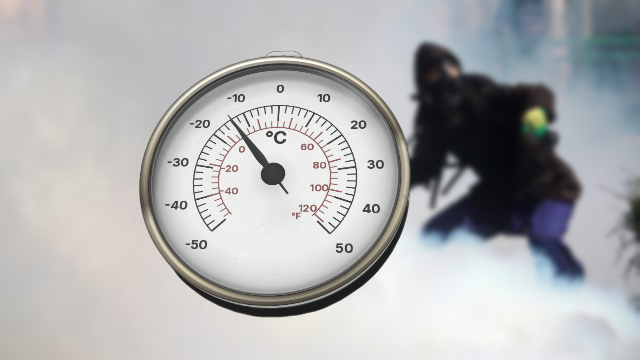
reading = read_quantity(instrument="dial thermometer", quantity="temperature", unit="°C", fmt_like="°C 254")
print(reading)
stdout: °C -14
